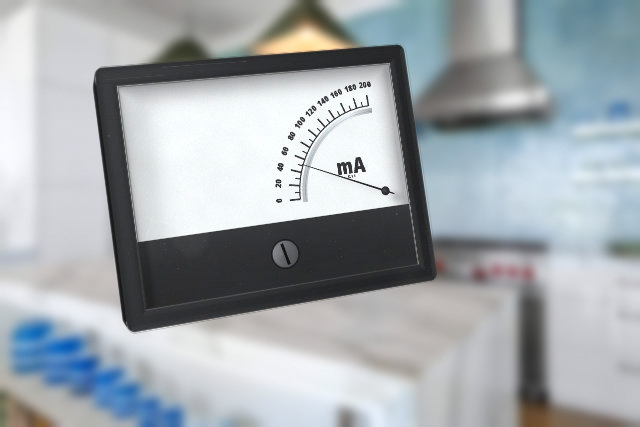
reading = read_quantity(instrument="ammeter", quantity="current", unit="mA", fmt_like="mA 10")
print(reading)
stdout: mA 50
